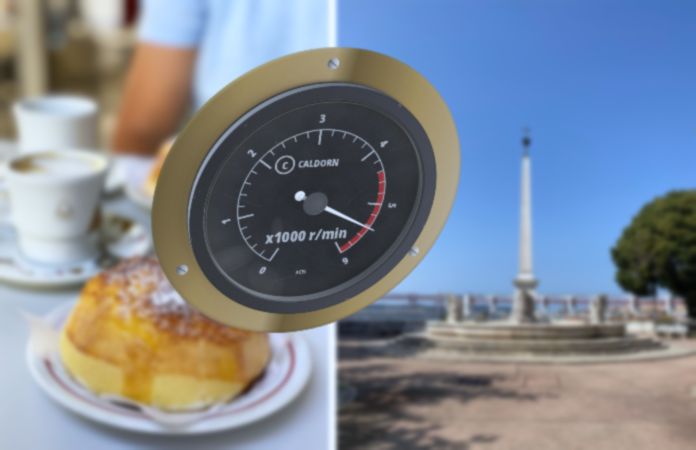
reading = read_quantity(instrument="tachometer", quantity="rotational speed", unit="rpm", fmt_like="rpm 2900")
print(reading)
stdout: rpm 5400
